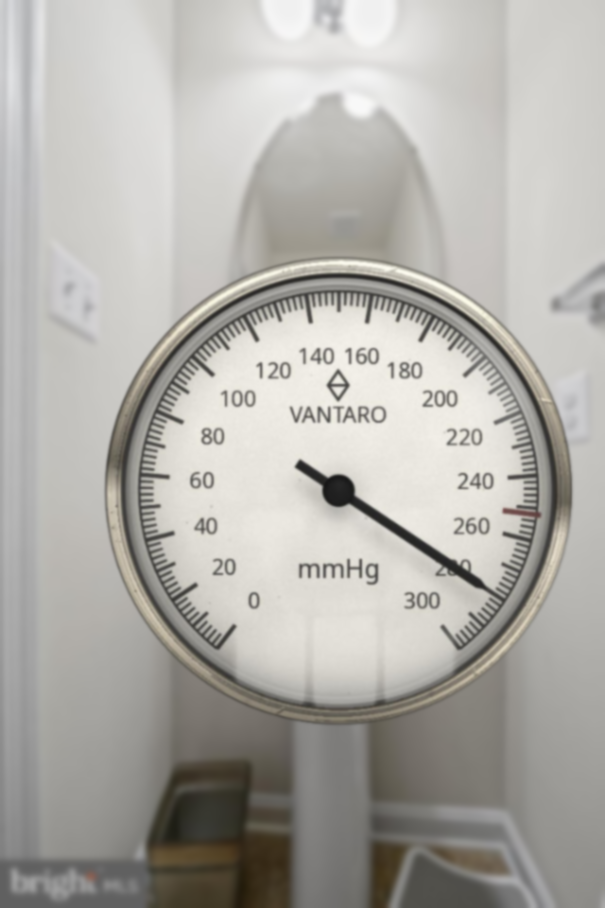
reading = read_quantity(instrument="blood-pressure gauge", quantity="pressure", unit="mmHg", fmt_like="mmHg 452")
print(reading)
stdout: mmHg 280
